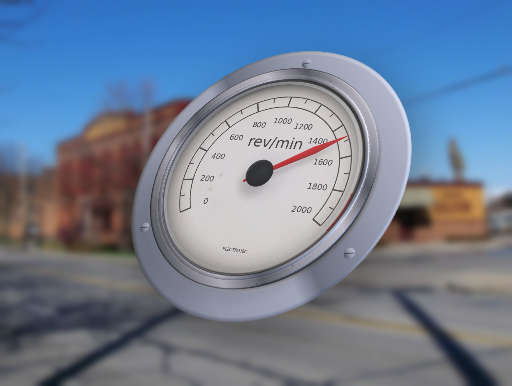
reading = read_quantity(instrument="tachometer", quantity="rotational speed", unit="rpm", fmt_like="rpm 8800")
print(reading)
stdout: rpm 1500
